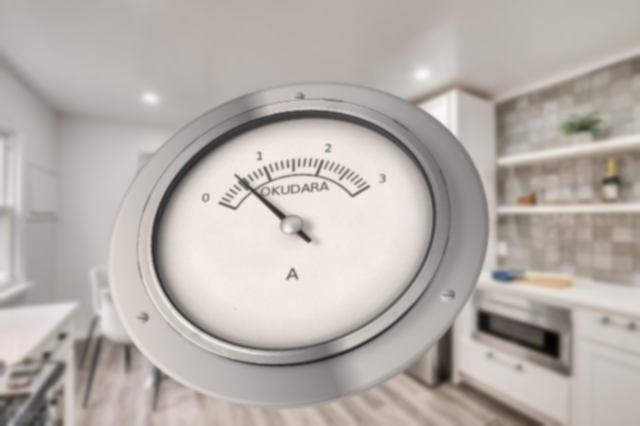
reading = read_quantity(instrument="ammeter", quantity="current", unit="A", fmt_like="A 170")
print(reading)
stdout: A 0.5
